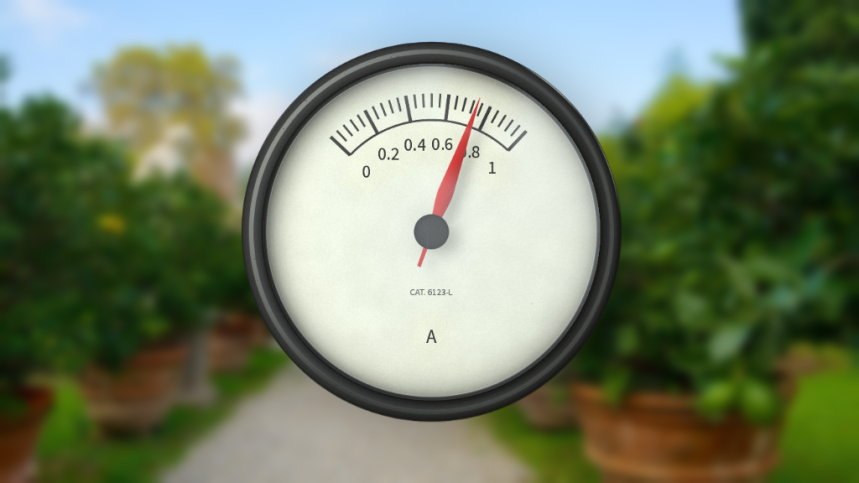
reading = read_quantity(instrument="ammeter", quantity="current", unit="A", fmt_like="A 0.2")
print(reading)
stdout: A 0.74
